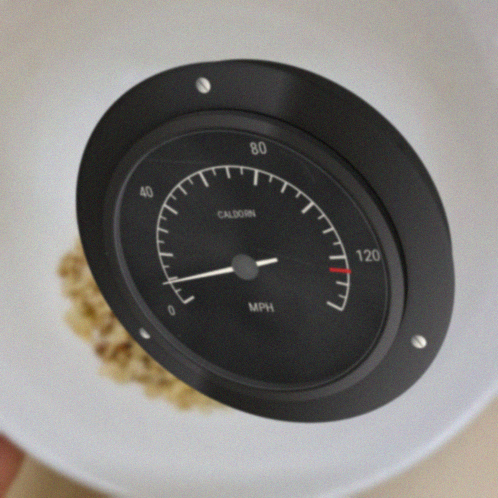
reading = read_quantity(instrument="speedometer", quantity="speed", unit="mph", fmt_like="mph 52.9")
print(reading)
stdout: mph 10
